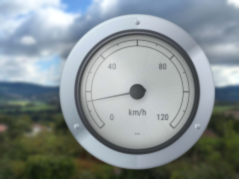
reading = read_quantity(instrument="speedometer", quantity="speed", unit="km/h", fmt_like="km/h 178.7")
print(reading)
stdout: km/h 15
